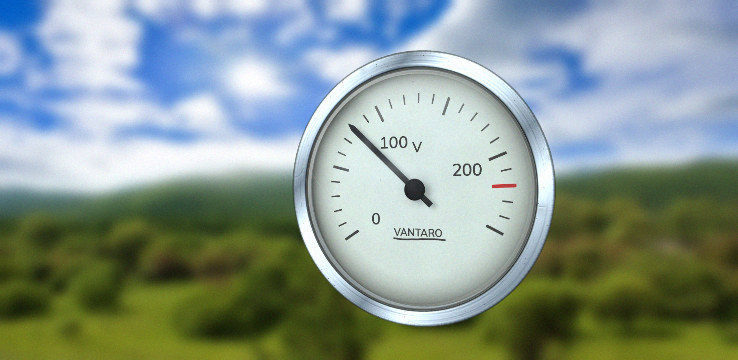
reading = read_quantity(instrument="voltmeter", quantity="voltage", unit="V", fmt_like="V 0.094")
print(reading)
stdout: V 80
